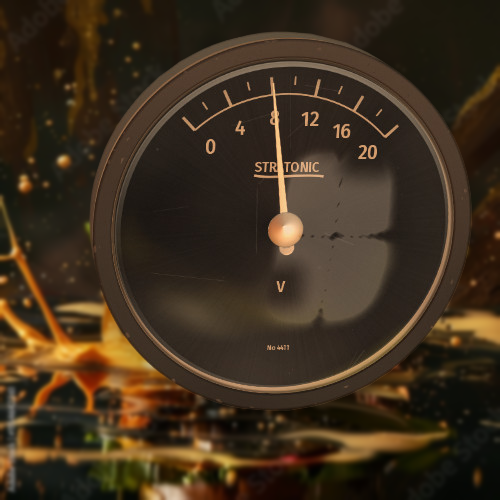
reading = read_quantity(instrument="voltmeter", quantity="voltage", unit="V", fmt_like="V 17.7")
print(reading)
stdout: V 8
